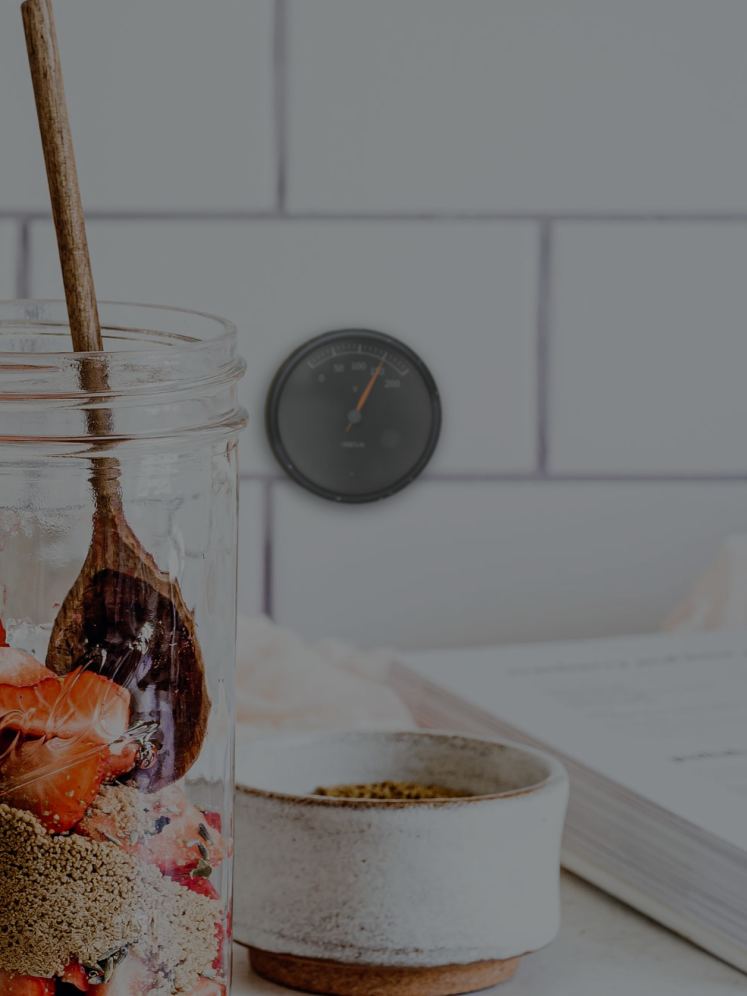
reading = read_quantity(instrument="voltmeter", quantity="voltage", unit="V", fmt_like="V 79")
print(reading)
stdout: V 150
